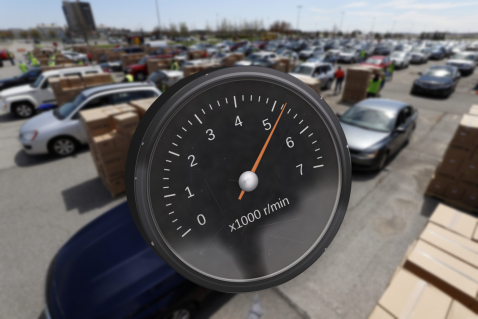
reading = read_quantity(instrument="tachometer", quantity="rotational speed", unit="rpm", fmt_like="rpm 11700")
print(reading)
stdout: rpm 5200
